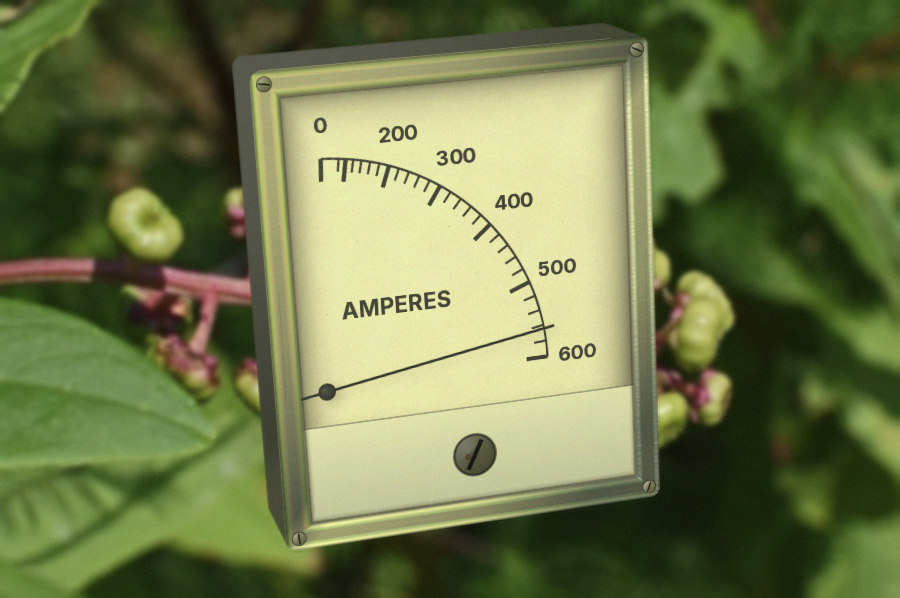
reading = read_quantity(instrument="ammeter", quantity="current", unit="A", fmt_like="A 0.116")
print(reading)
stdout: A 560
